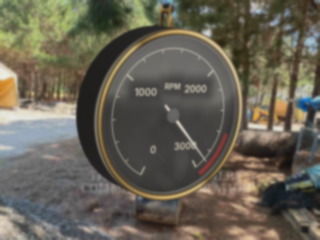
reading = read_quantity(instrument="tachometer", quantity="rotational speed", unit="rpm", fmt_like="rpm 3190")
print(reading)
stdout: rpm 2900
